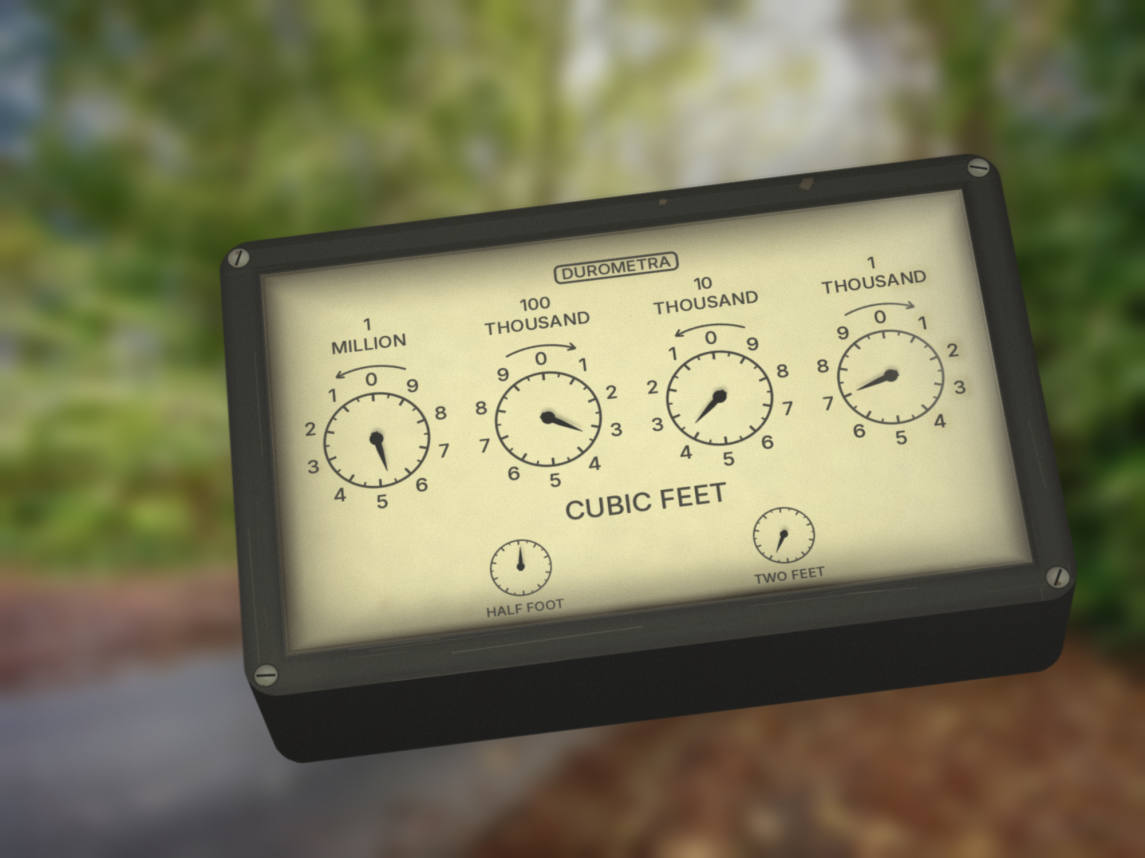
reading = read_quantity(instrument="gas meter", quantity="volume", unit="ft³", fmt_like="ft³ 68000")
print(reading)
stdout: ft³ 533700
